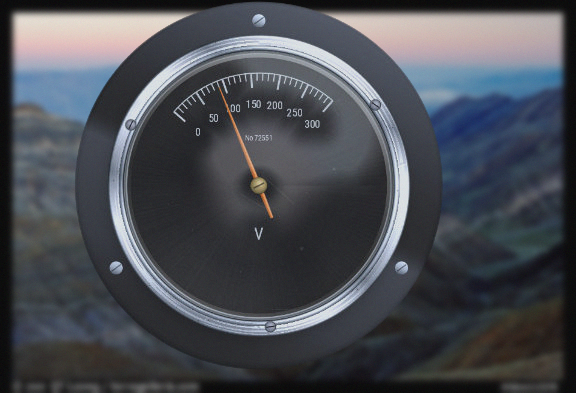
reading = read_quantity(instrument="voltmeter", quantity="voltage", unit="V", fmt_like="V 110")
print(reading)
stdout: V 90
